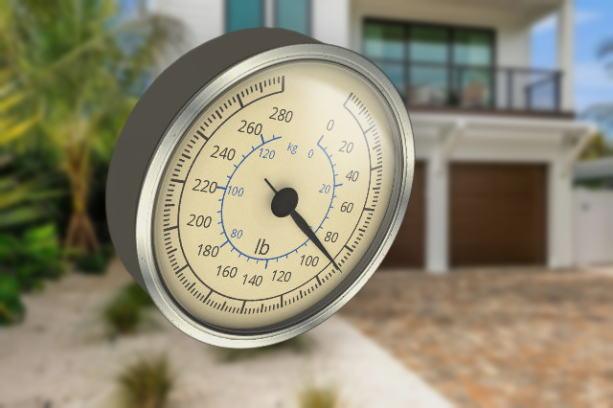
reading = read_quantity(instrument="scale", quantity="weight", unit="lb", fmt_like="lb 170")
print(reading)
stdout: lb 90
